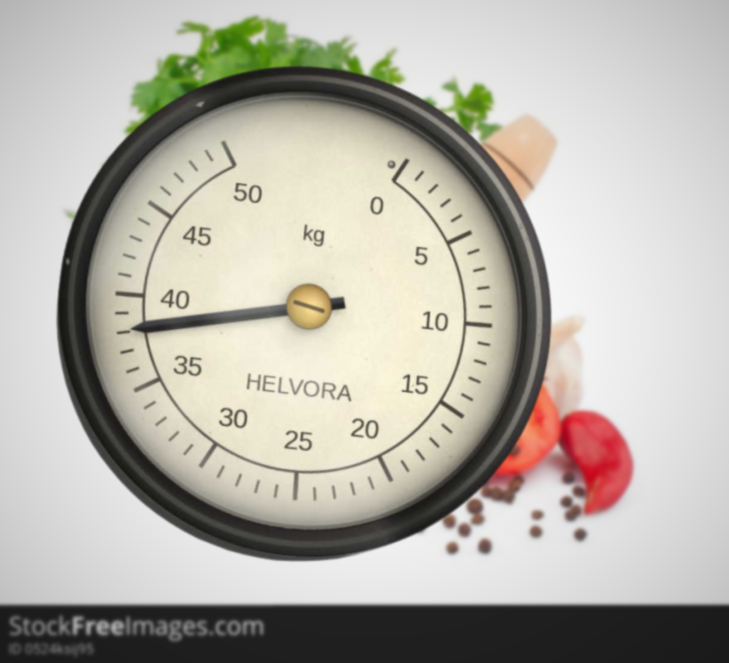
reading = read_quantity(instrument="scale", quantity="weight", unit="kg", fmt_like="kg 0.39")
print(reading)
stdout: kg 38
